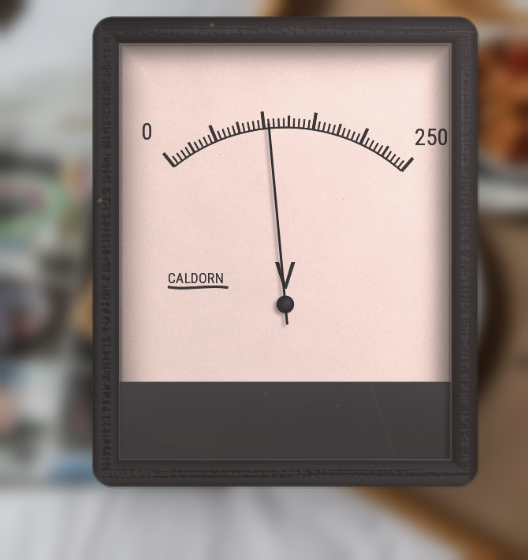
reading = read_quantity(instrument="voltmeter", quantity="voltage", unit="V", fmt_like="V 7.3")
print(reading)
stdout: V 105
